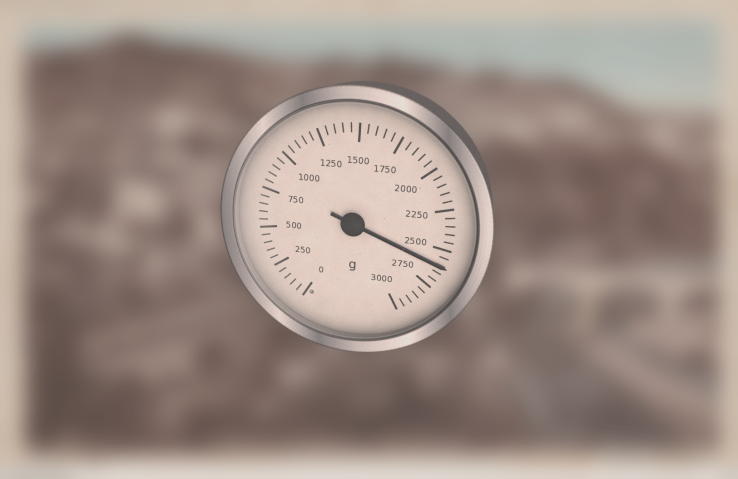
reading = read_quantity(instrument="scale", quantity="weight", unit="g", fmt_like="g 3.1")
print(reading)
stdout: g 2600
